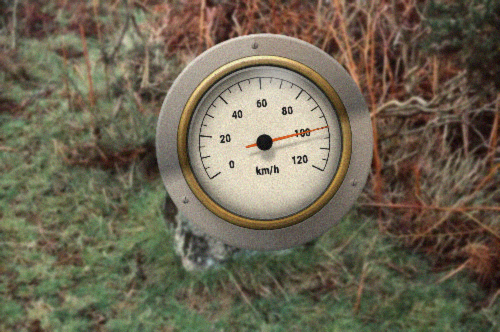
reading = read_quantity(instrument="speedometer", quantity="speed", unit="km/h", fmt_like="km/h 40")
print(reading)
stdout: km/h 100
